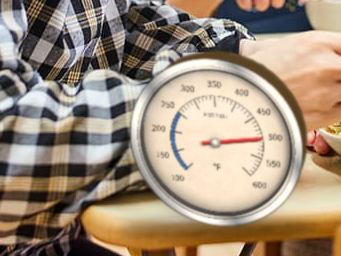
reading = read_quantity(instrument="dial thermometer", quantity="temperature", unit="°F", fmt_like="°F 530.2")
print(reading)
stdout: °F 500
